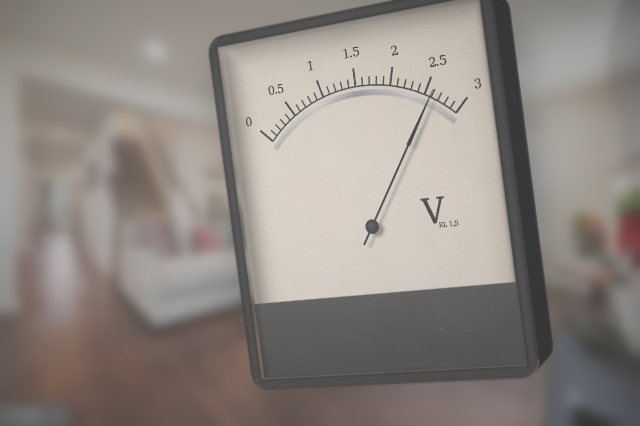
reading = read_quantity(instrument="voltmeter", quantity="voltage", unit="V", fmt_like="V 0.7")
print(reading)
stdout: V 2.6
